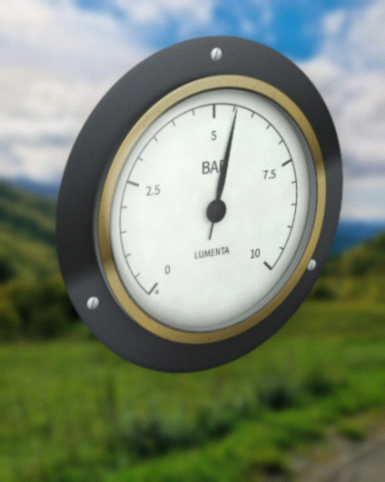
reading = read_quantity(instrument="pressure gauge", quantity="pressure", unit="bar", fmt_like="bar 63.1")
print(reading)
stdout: bar 5.5
